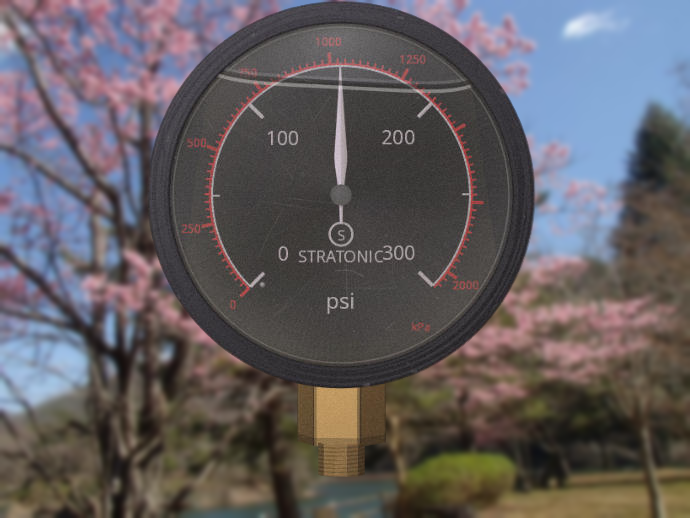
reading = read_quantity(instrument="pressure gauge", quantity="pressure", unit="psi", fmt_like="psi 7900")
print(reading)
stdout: psi 150
